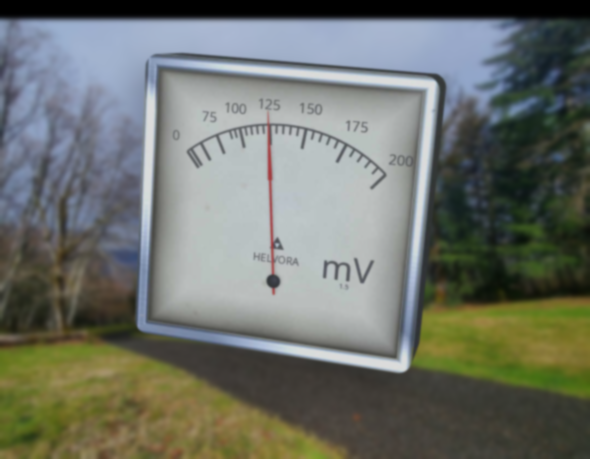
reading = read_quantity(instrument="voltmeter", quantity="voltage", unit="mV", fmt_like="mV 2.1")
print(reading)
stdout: mV 125
